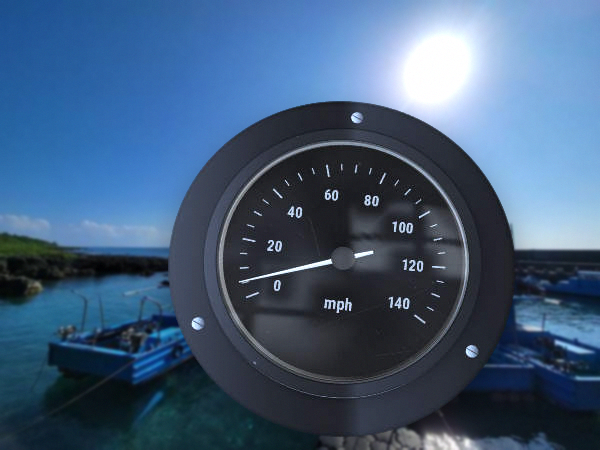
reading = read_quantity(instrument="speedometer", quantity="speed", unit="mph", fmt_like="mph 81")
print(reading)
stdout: mph 5
